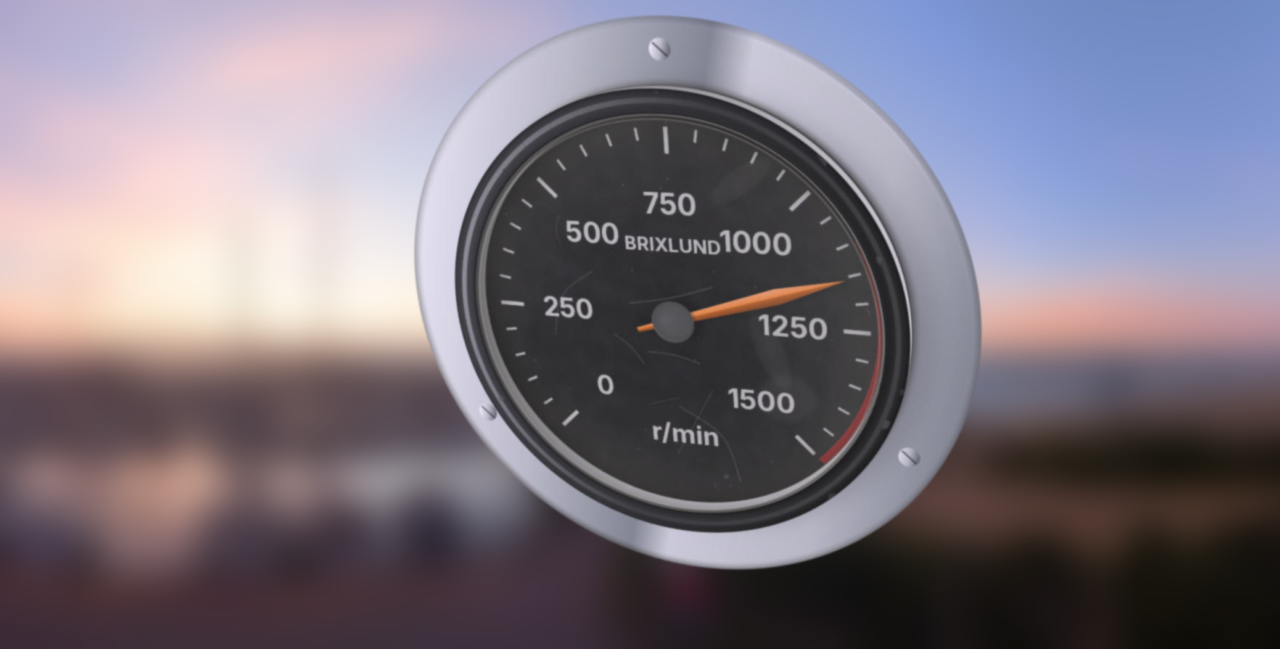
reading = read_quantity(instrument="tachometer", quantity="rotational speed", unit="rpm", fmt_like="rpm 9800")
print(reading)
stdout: rpm 1150
